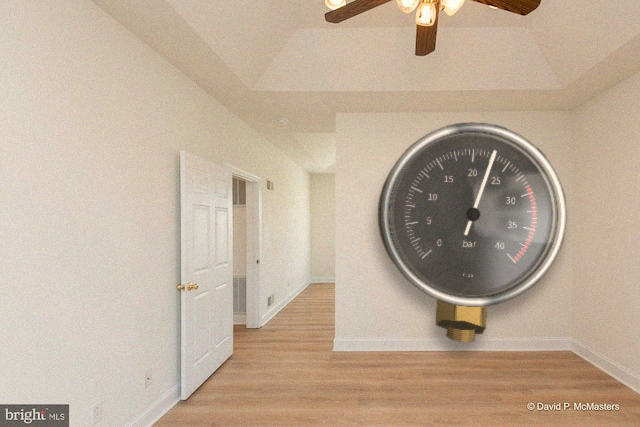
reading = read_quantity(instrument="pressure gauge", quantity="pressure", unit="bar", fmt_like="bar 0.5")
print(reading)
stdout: bar 22.5
